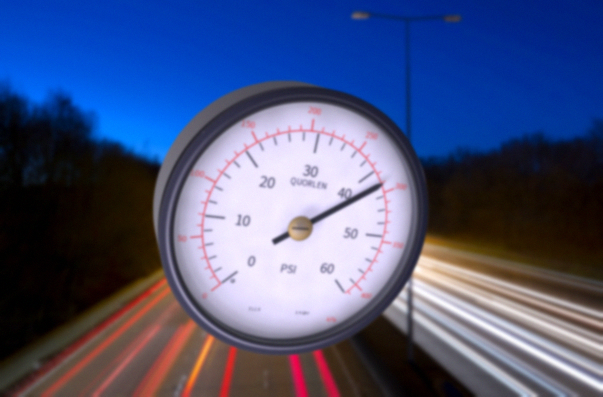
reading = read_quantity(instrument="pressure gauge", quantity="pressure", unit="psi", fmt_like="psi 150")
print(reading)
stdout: psi 42
